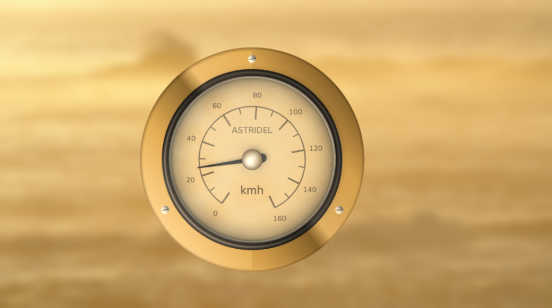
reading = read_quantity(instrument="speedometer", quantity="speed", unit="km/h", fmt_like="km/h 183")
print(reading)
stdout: km/h 25
